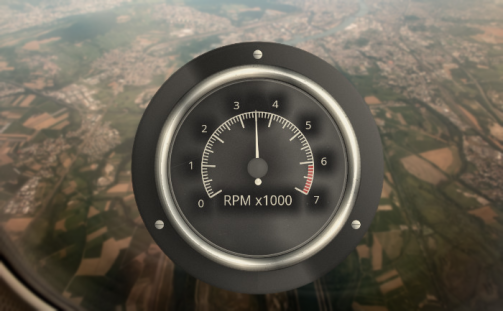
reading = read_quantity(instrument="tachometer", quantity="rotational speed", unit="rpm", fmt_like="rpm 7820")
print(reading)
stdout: rpm 3500
